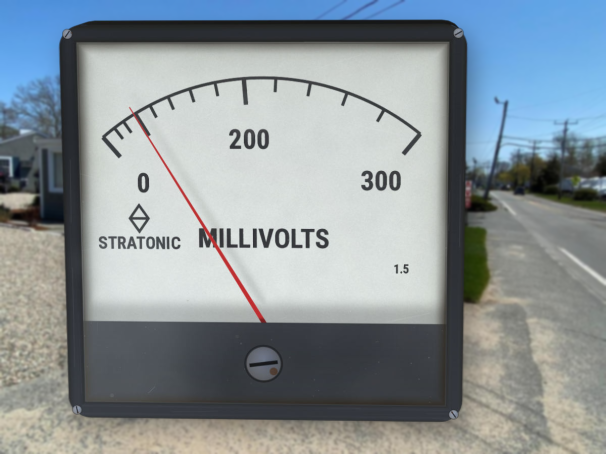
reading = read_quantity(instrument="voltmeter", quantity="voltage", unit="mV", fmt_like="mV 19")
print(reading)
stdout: mV 100
